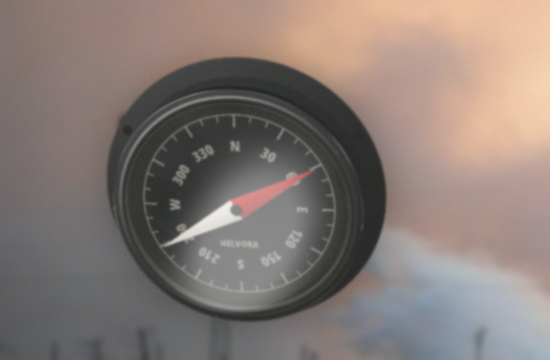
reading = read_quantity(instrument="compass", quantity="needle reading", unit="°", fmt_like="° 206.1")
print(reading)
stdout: ° 60
